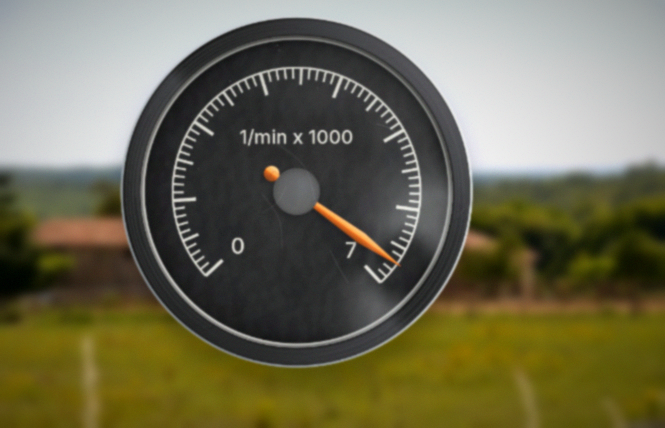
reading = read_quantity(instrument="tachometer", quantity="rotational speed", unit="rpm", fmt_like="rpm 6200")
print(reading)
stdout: rpm 6700
